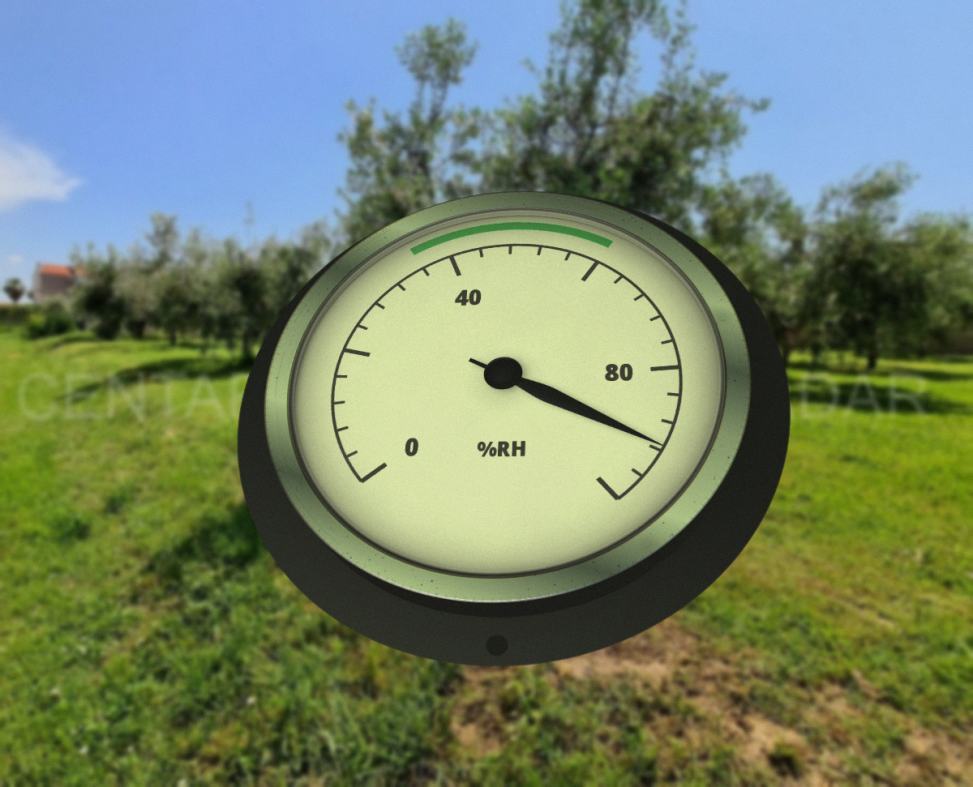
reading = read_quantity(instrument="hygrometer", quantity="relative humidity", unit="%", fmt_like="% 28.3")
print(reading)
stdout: % 92
